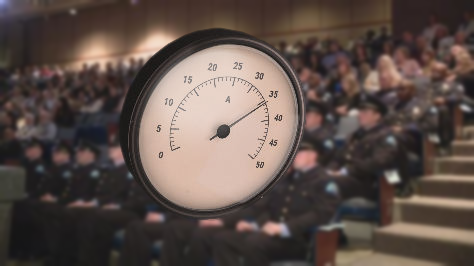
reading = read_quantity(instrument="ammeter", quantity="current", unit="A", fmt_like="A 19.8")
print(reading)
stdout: A 35
